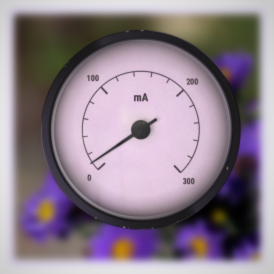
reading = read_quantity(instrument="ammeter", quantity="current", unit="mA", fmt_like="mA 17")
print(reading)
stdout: mA 10
